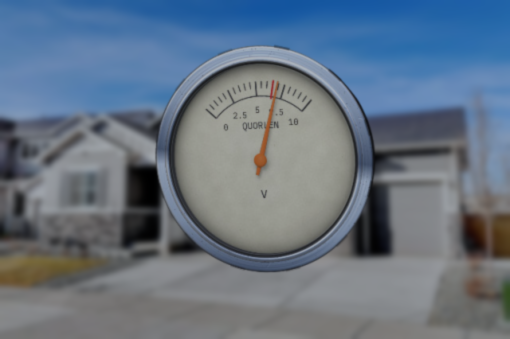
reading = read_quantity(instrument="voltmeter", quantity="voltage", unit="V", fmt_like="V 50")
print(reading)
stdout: V 7
